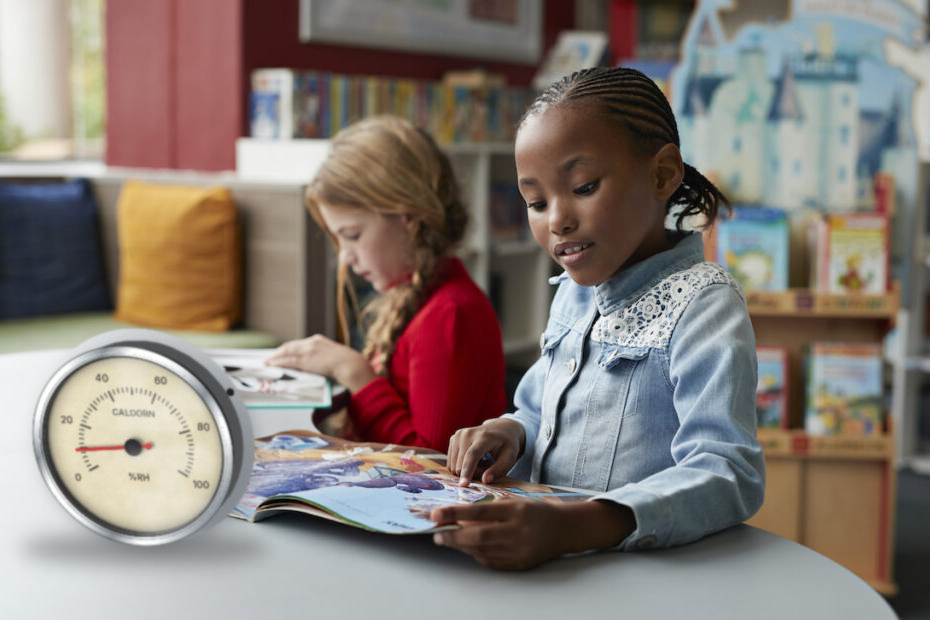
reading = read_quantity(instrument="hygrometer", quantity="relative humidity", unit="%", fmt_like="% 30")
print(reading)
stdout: % 10
